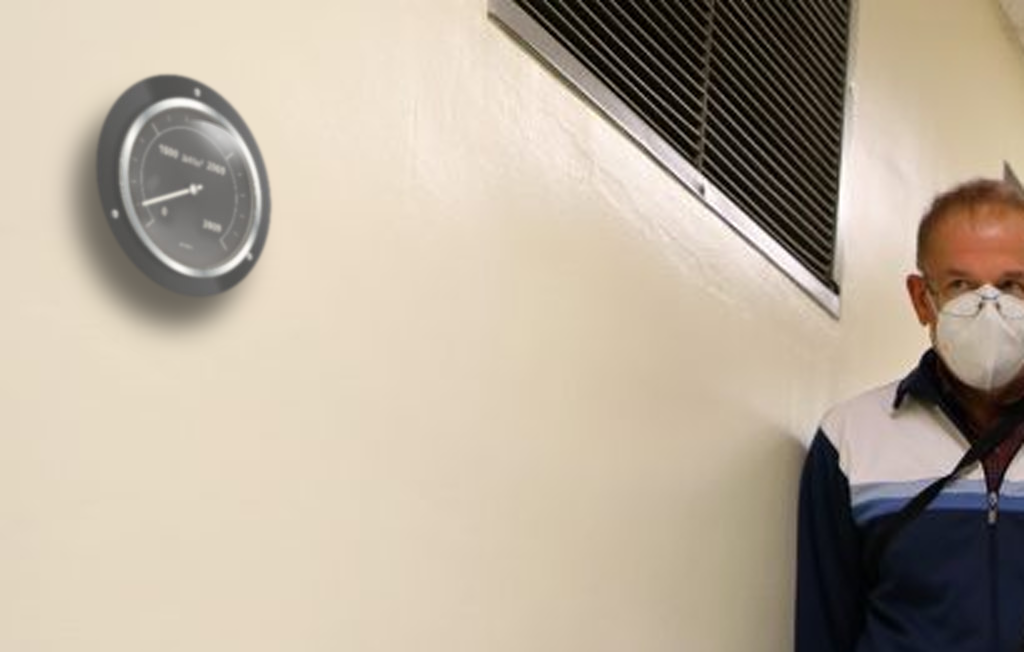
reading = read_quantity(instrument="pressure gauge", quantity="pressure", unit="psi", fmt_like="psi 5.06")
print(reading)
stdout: psi 200
